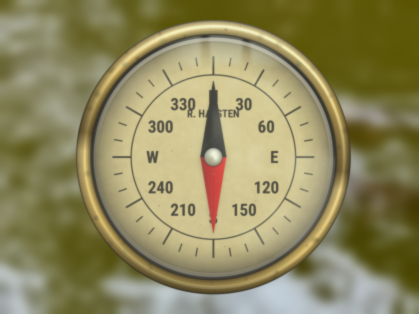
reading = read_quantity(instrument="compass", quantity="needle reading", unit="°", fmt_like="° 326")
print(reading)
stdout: ° 180
